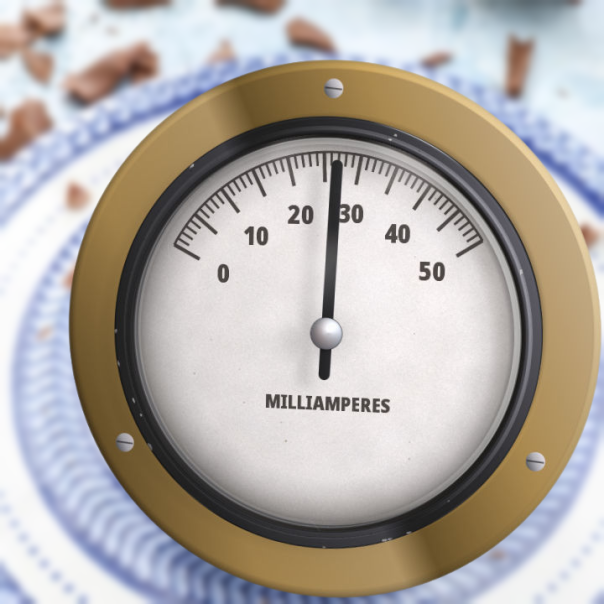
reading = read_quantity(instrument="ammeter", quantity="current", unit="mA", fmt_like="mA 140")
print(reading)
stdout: mA 27
